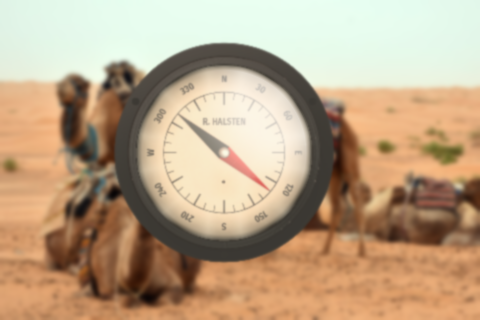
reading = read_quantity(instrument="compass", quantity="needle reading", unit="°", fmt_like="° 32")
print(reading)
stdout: ° 130
